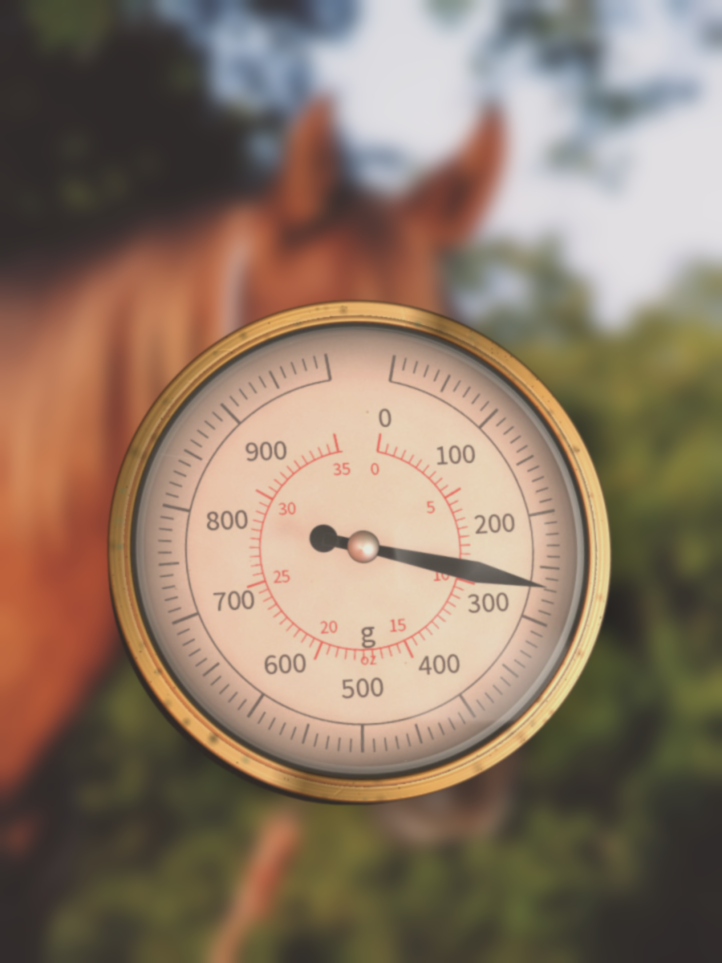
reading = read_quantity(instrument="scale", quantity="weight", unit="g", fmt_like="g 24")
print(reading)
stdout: g 270
